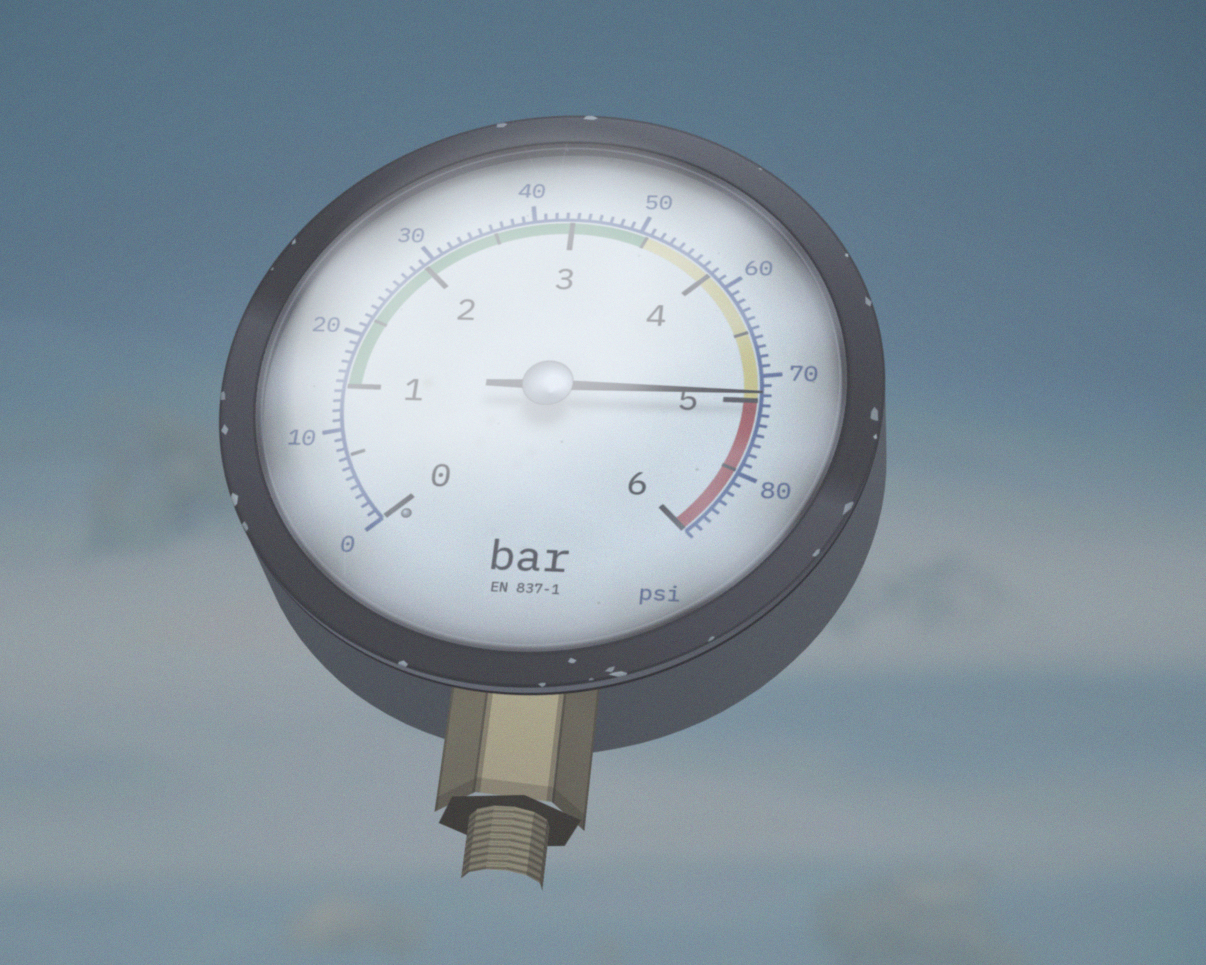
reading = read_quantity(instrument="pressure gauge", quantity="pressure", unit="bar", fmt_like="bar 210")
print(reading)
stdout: bar 5
